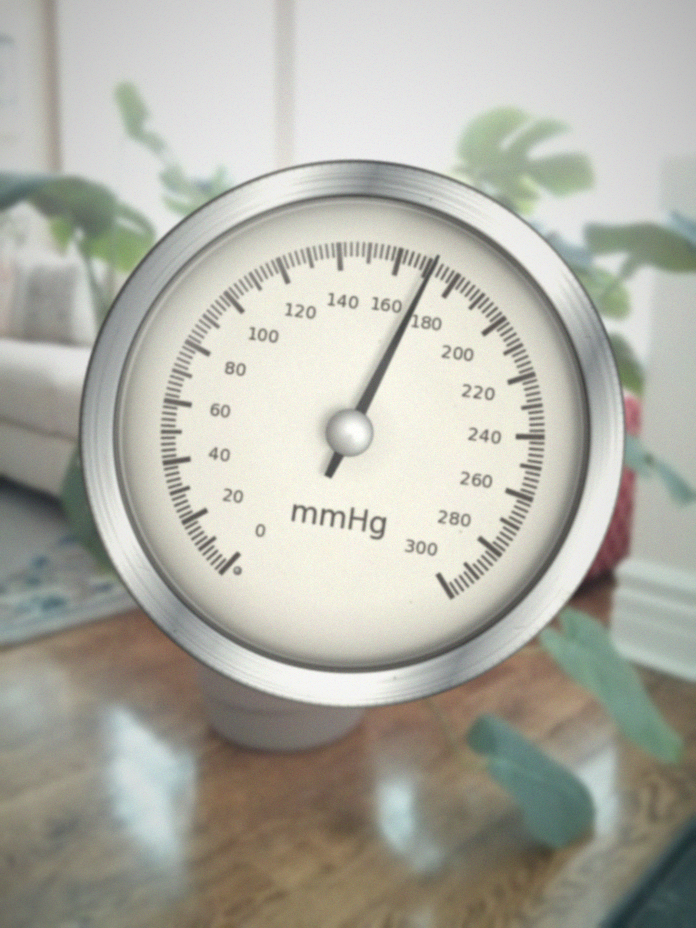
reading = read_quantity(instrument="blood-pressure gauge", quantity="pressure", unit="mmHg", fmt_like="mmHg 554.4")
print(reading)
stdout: mmHg 172
